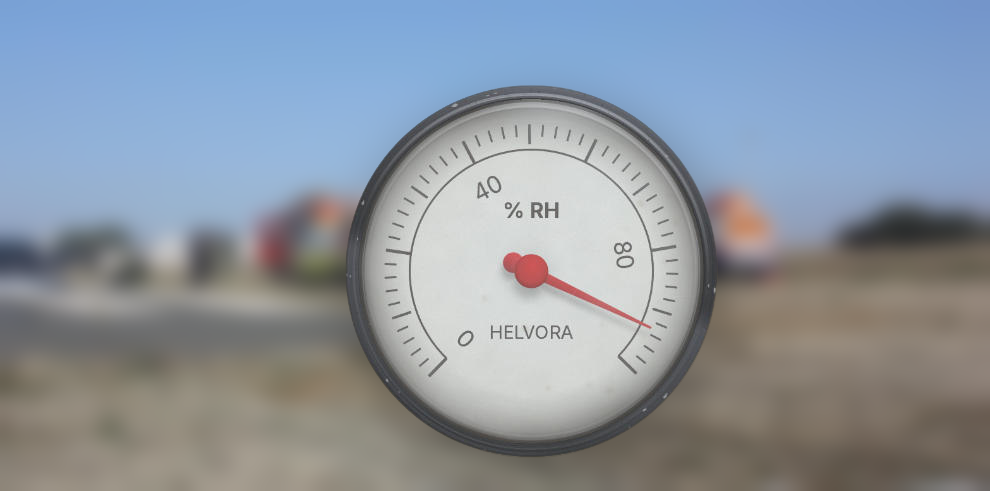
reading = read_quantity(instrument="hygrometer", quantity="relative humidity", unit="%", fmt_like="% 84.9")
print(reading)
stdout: % 93
